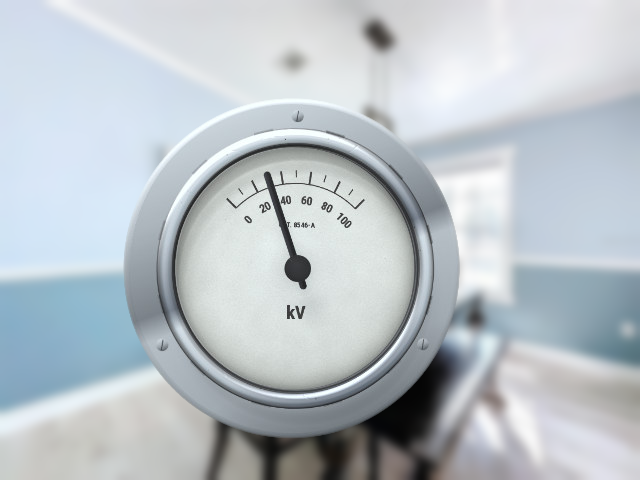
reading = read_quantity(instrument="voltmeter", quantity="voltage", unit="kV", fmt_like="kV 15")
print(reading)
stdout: kV 30
